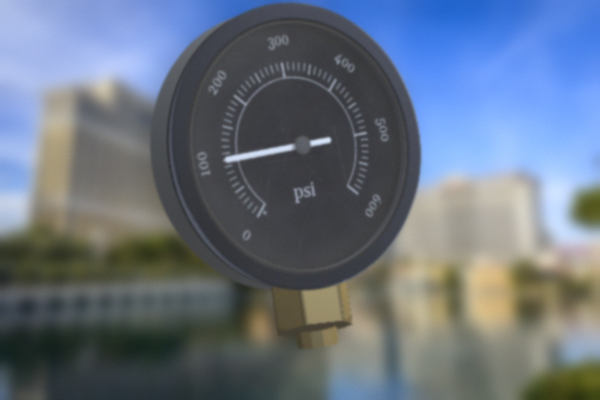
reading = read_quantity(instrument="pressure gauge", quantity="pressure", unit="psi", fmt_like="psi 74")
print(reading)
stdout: psi 100
